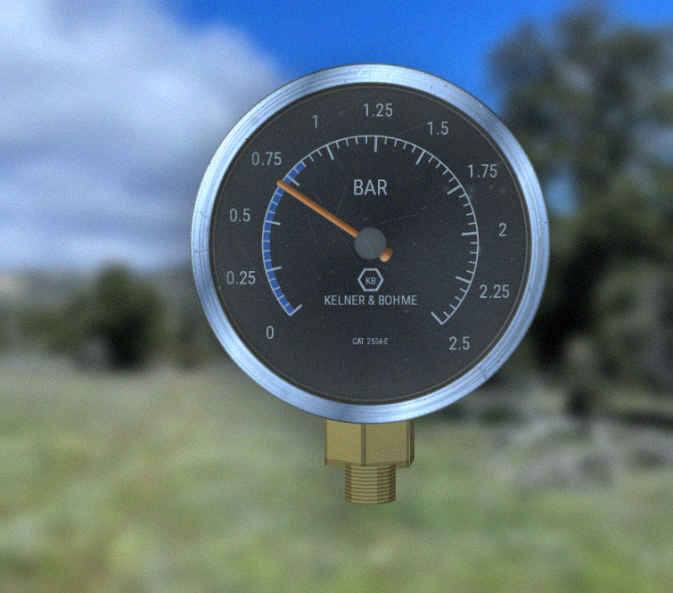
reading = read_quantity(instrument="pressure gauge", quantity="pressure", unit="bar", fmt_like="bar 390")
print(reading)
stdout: bar 0.7
